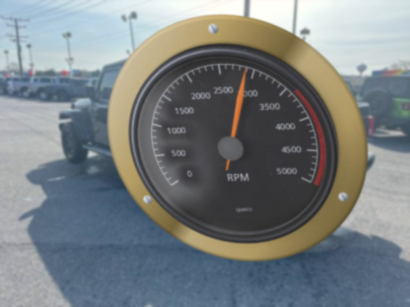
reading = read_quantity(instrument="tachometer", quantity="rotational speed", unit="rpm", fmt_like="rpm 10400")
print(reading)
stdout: rpm 2900
